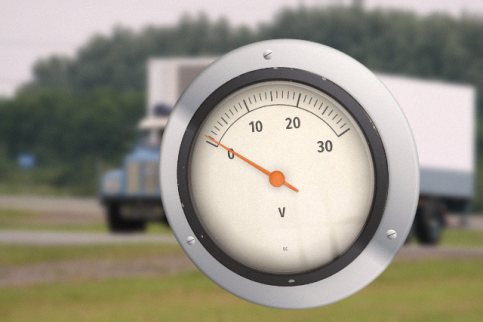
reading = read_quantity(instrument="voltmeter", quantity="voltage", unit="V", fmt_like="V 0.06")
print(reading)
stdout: V 1
